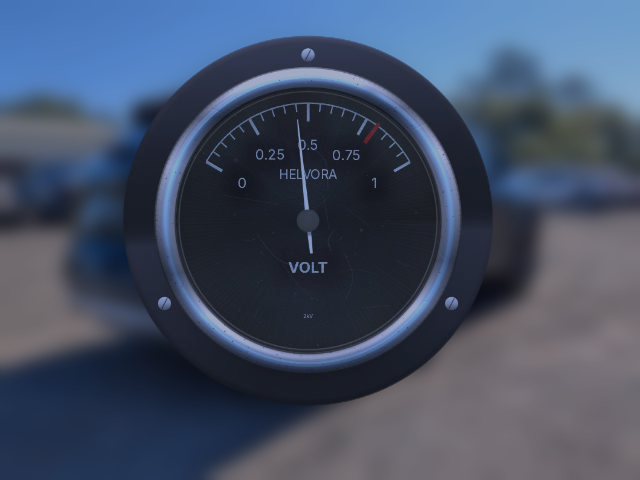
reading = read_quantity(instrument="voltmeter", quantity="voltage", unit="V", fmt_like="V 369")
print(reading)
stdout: V 0.45
